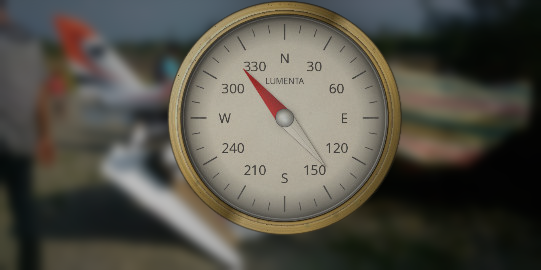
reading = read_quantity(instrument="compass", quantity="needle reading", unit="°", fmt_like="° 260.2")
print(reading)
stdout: ° 320
